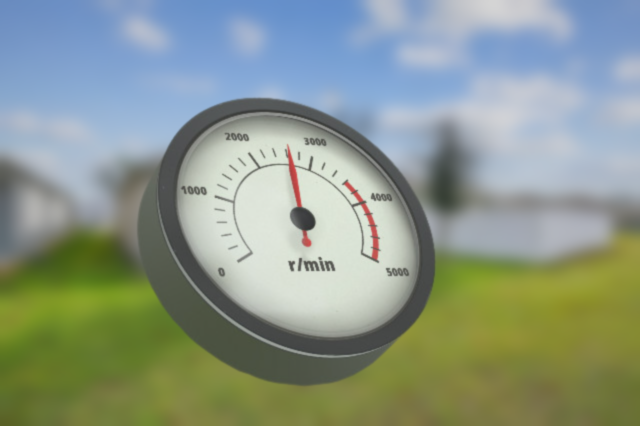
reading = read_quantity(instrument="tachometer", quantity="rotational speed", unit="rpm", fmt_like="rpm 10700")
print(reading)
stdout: rpm 2600
